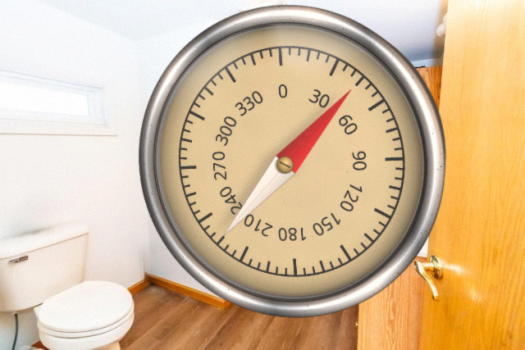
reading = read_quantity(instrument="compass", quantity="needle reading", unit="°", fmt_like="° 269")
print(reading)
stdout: ° 45
